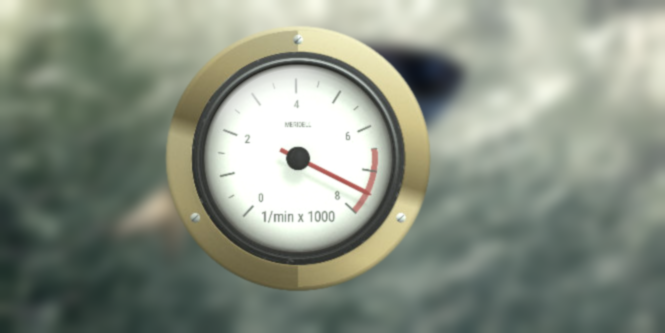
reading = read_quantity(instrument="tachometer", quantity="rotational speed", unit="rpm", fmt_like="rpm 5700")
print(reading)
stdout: rpm 7500
